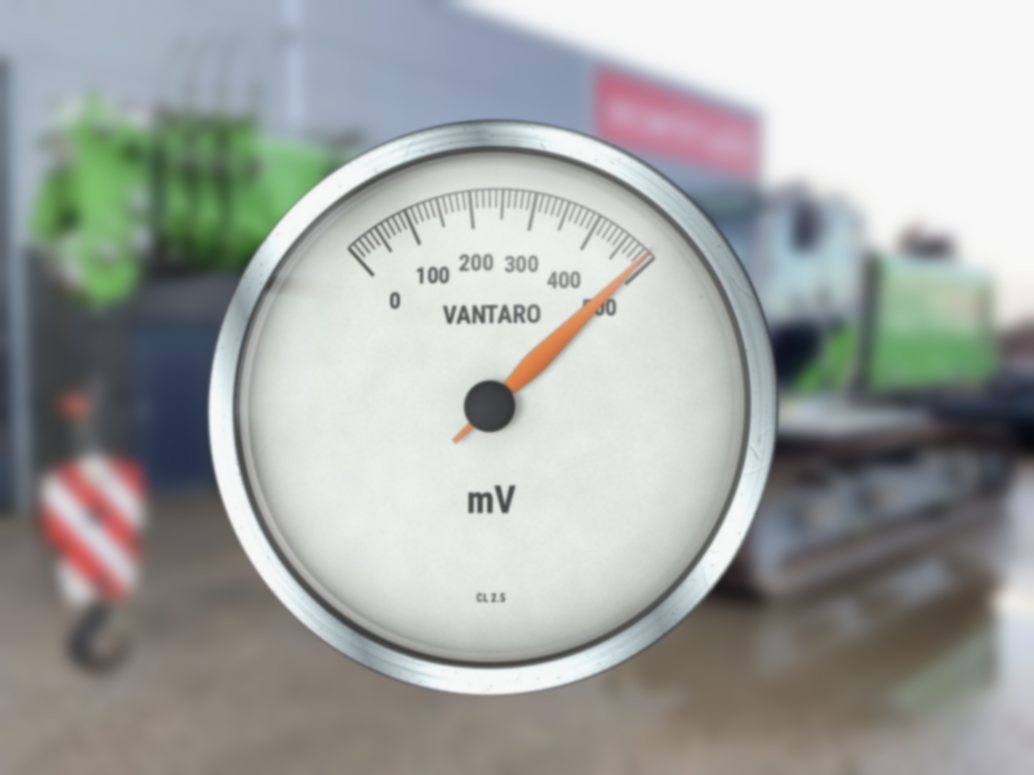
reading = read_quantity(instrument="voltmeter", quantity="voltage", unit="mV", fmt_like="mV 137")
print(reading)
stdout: mV 490
